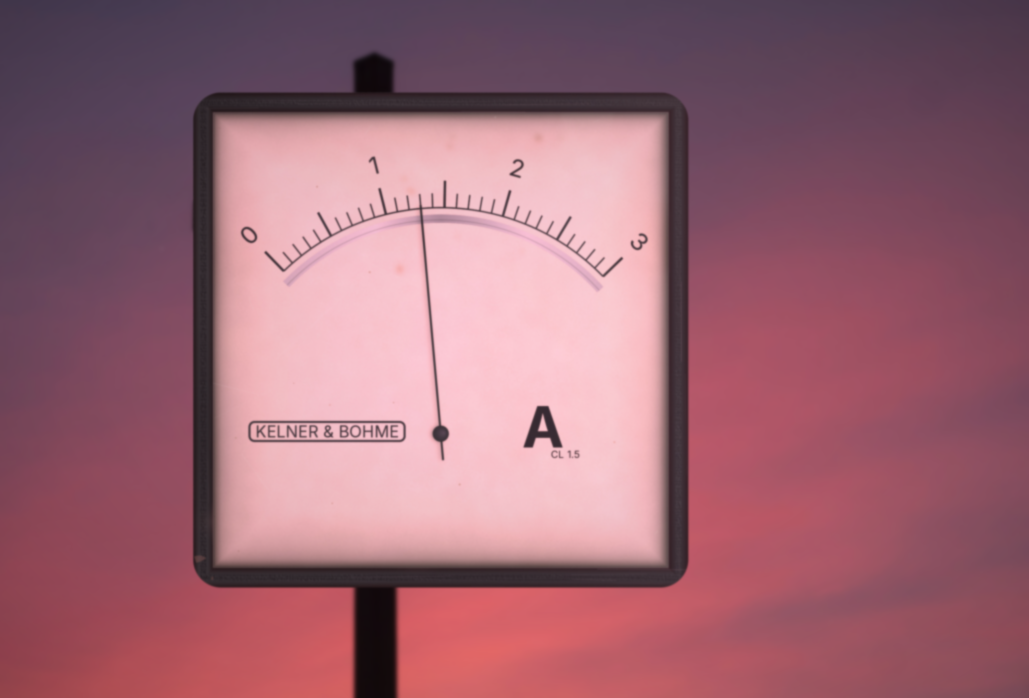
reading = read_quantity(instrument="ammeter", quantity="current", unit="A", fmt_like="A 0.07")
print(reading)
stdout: A 1.3
